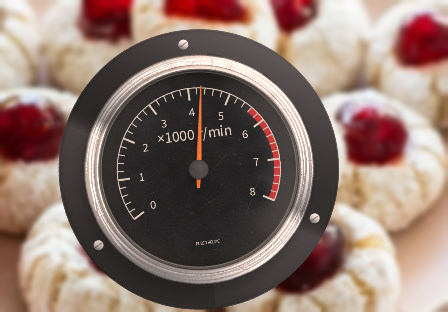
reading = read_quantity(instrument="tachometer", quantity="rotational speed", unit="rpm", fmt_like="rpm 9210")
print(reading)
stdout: rpm 4300
